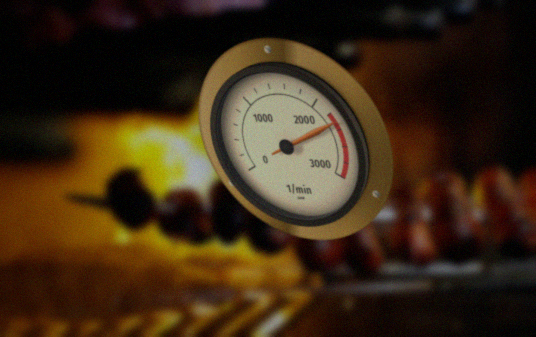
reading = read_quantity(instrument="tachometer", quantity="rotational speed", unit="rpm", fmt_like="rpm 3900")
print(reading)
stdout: rpm 2300
